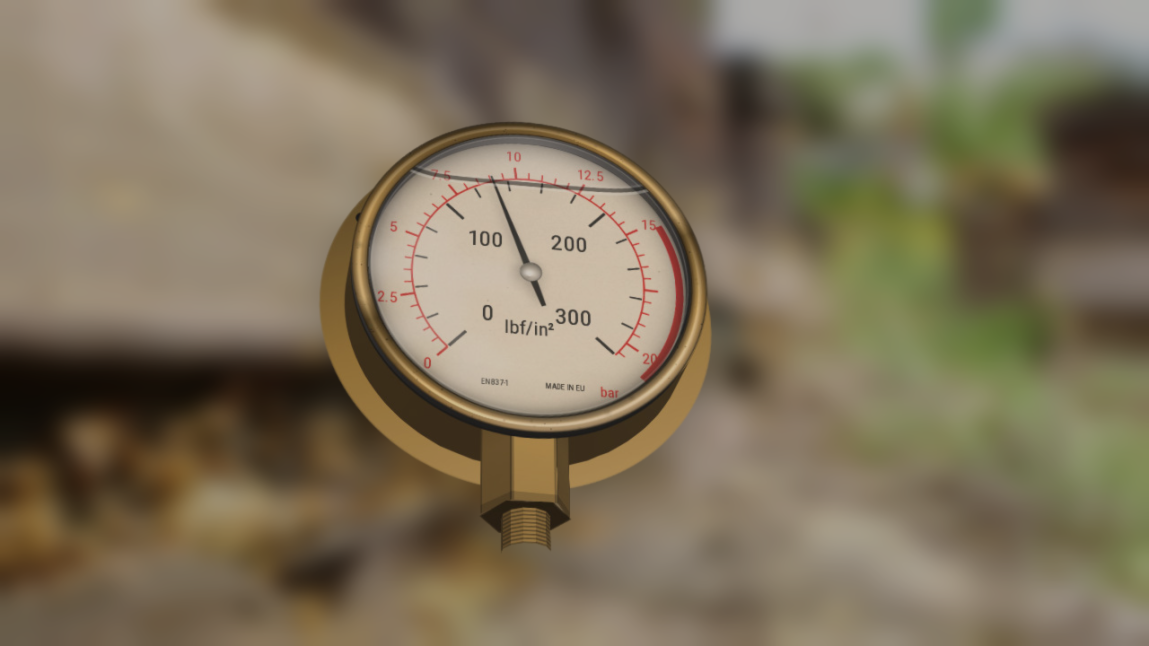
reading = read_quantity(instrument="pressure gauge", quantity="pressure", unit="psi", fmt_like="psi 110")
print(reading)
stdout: psi 130
